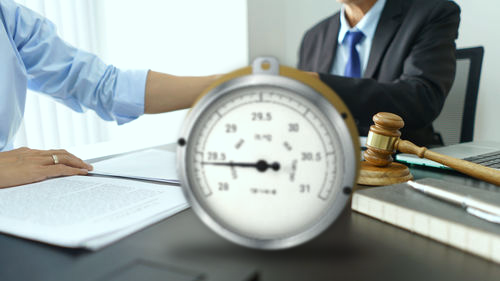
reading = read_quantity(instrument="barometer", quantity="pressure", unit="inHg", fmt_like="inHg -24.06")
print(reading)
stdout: inHg 28.4
